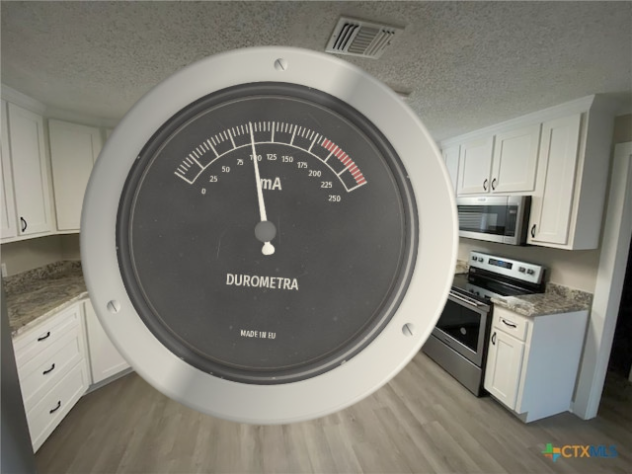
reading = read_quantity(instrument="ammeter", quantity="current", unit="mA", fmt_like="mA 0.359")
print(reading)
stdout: mA 100
